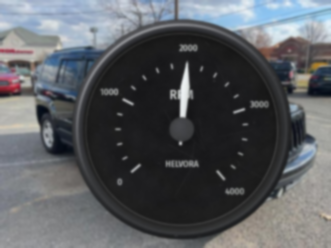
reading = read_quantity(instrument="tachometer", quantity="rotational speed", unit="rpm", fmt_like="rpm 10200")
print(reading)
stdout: rpm 2000
